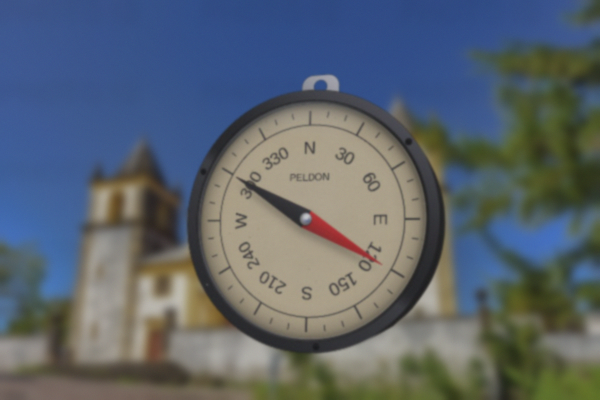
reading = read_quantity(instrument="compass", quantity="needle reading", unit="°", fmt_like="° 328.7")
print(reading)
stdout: ° 120
